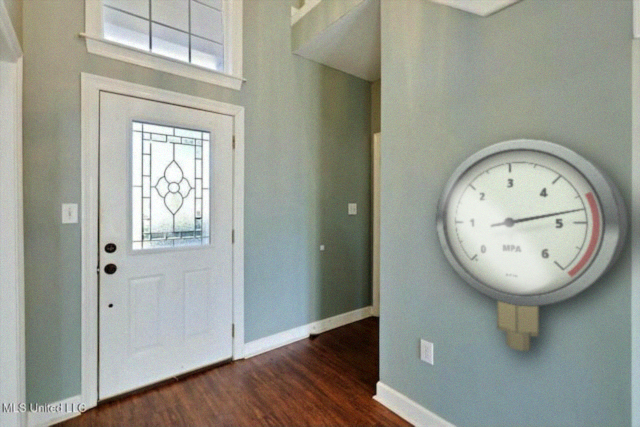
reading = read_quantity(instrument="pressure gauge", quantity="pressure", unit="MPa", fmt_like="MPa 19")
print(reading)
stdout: MPa 4.75
